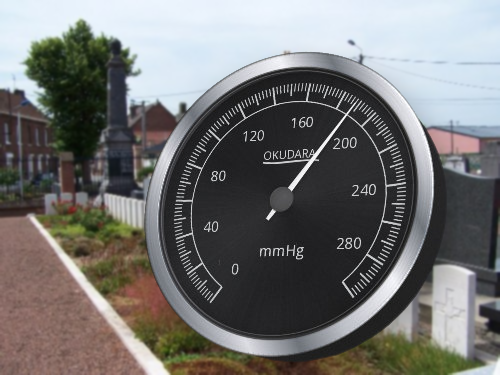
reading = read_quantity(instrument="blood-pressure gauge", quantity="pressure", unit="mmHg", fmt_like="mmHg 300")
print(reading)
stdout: mmHg 190
